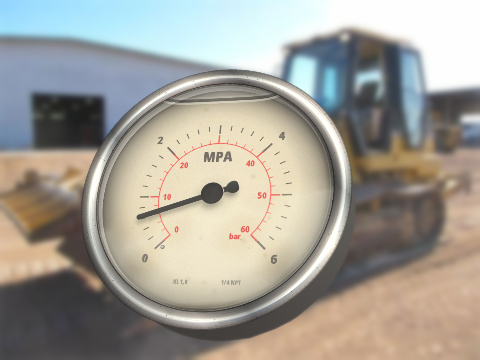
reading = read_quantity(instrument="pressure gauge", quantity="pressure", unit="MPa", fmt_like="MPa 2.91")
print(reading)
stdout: MPa 0.6
